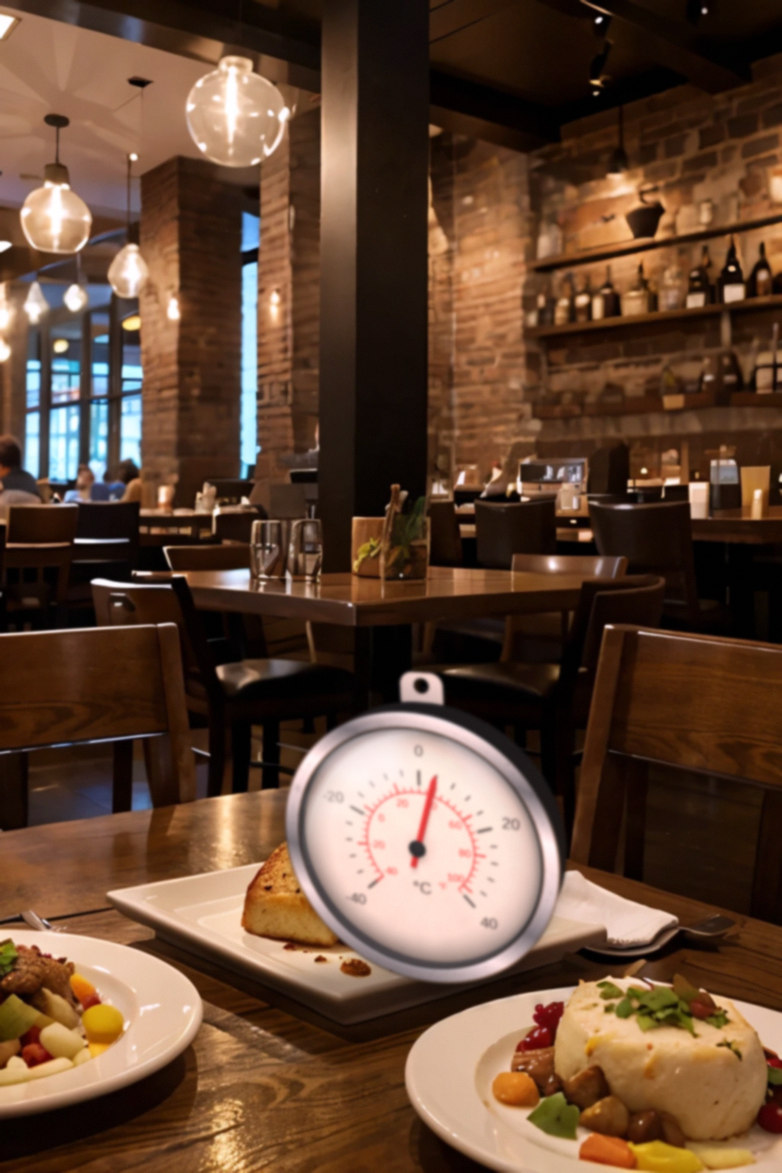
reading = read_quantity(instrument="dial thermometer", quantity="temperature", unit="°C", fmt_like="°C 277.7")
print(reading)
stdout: °C 4
